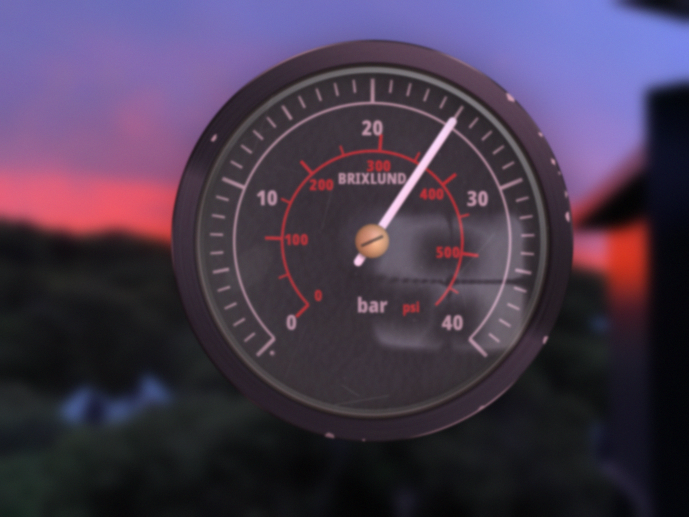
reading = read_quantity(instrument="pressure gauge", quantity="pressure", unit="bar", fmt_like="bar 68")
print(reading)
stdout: bar 25
